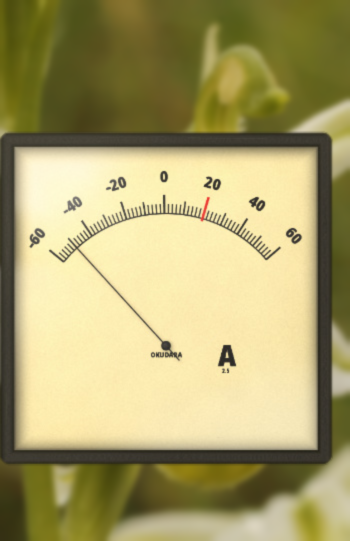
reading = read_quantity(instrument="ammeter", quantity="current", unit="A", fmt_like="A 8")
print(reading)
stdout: A -50
